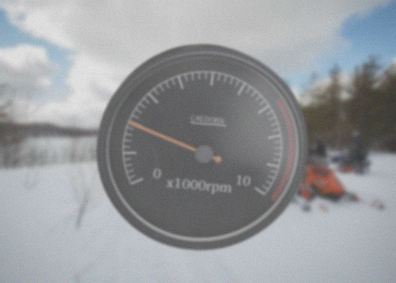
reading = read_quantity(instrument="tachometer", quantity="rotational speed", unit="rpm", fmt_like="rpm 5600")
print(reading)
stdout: rpm 2000
